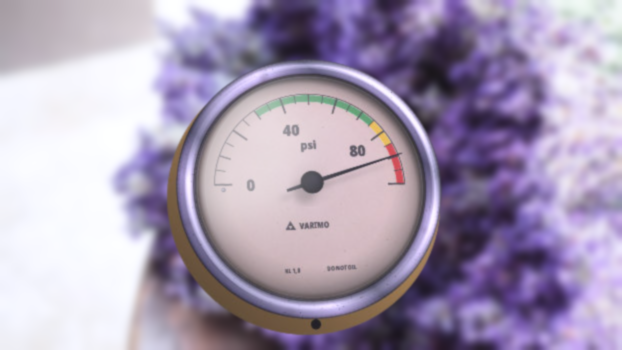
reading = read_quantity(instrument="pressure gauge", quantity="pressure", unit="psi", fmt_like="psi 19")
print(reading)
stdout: psi 90
